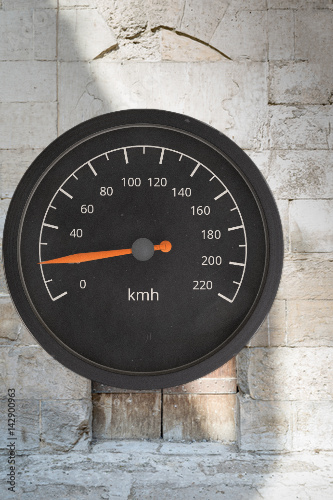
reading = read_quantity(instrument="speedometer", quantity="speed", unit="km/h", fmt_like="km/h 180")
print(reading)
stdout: km/h 20
